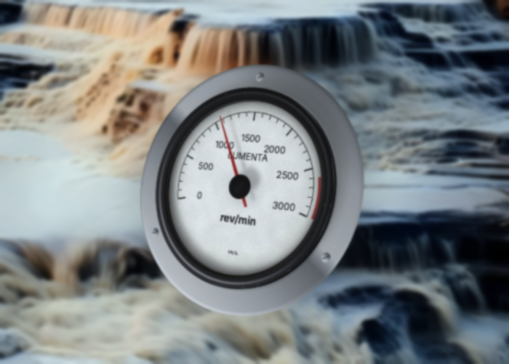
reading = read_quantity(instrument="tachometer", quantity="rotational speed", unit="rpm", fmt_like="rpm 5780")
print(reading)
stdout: rpm 1100
